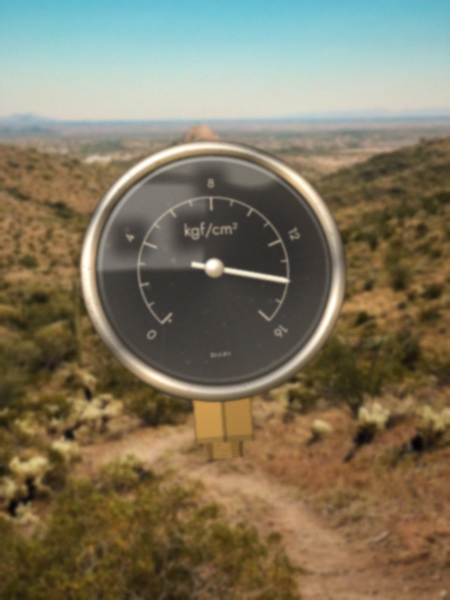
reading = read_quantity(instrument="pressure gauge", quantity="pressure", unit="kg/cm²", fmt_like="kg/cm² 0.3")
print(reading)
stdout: kg/cm² 14
